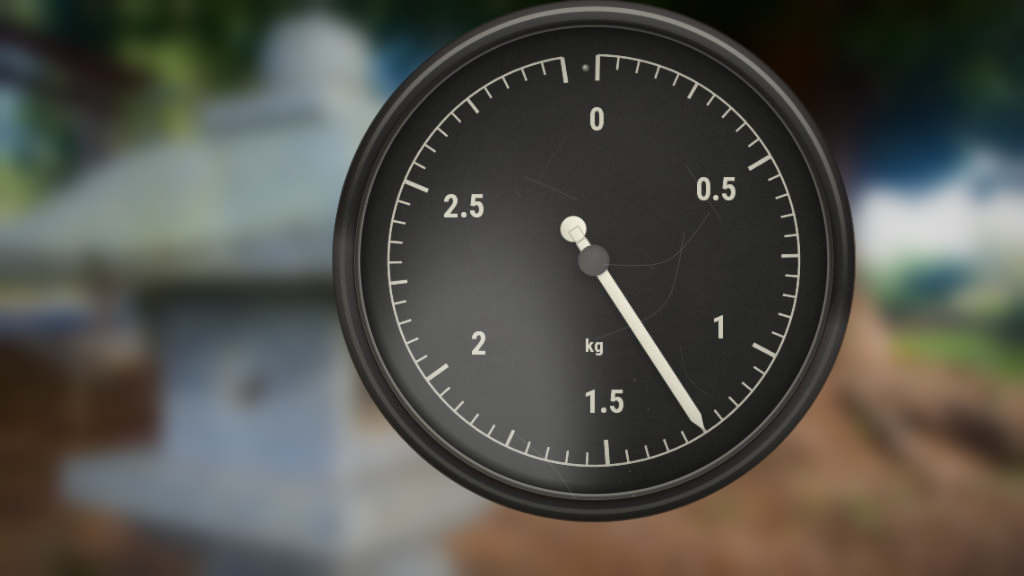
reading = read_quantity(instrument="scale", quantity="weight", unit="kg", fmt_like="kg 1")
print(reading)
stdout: kg 1.25
